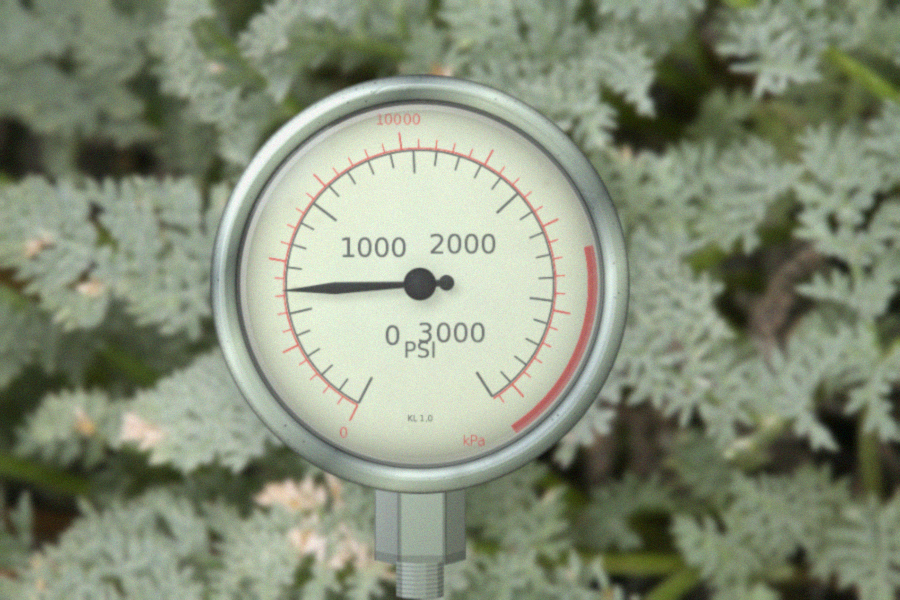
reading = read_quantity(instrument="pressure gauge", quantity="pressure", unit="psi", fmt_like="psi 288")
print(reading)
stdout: psi 600
